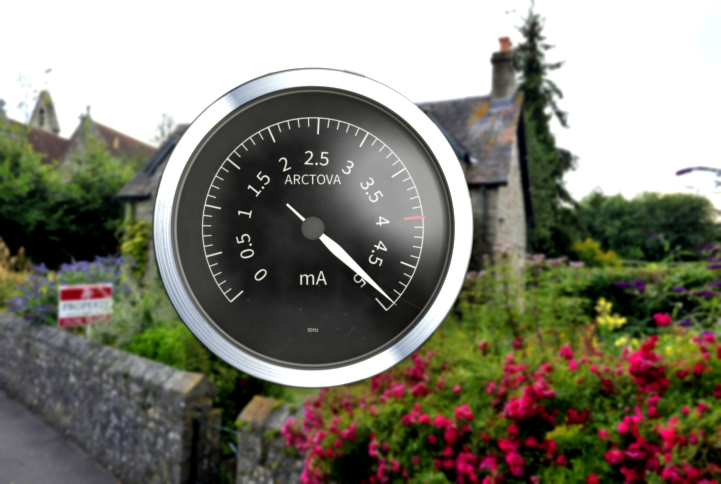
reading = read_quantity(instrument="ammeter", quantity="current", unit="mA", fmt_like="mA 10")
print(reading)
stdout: mA 4.9
